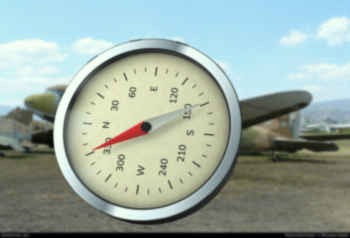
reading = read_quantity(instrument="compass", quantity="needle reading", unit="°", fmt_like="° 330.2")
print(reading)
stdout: ° 330
